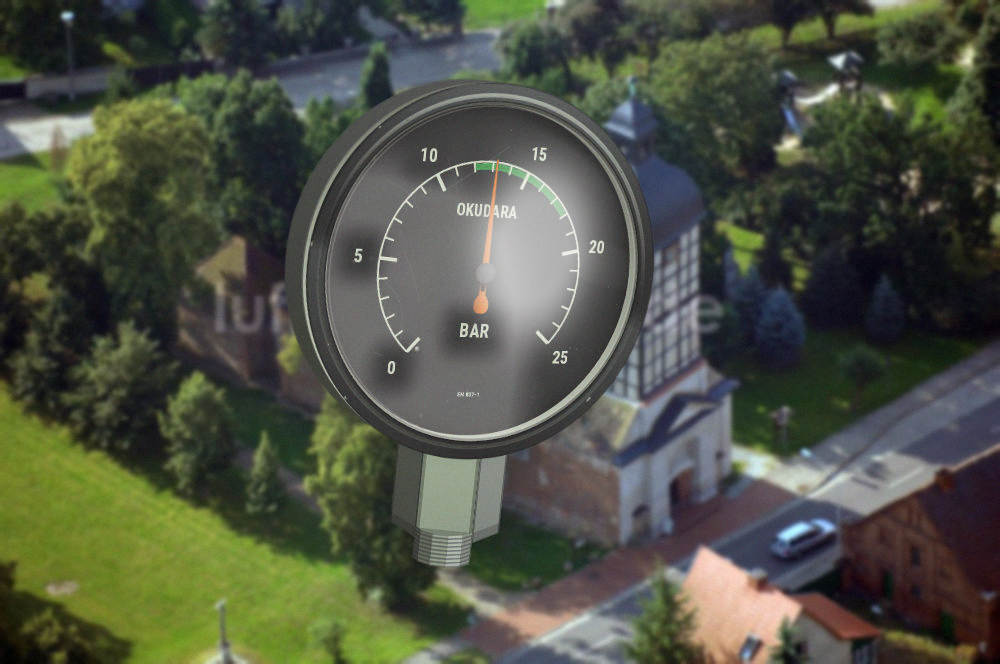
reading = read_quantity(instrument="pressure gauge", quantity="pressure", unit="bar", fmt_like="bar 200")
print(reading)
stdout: bar 13
